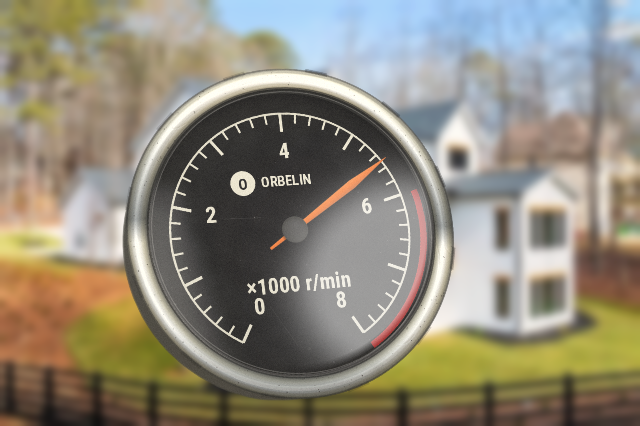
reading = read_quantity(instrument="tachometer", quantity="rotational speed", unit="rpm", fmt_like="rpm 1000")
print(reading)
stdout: rpm 5500
